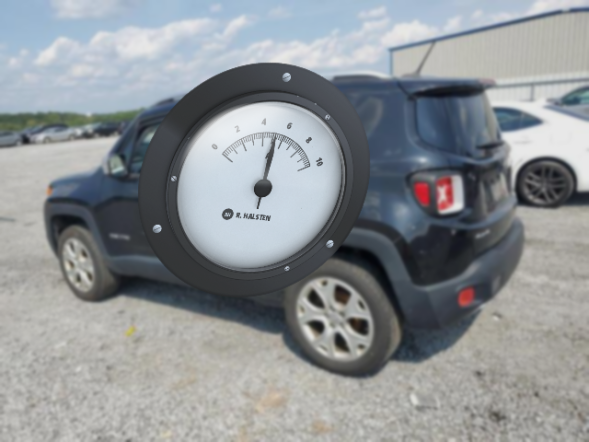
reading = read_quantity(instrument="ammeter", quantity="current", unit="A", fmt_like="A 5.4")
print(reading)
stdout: A 5
